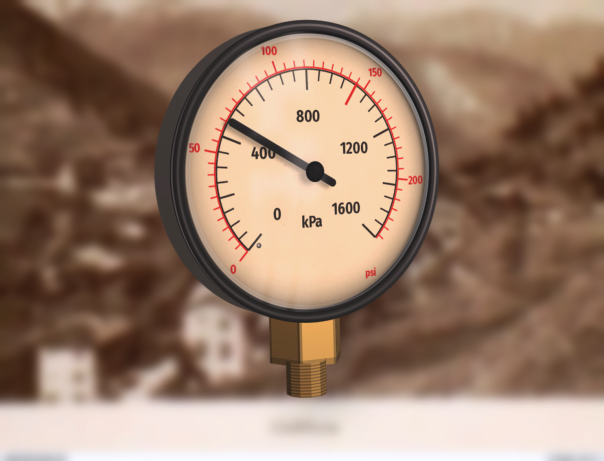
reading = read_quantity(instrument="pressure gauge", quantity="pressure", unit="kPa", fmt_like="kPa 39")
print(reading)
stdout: kPa 450
